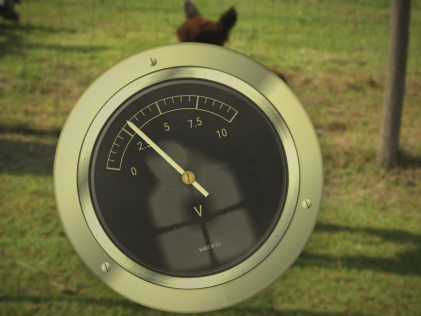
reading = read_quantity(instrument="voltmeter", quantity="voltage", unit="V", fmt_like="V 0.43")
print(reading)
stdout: V 3
